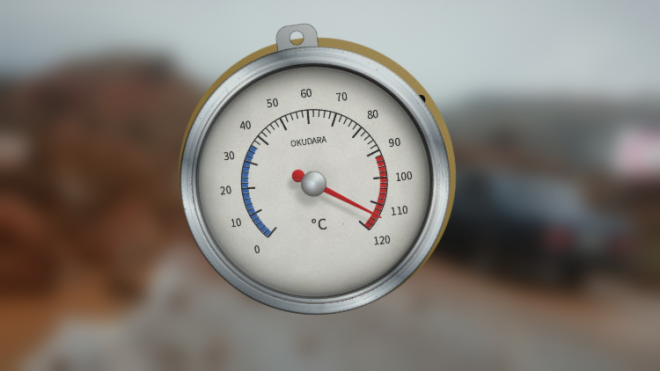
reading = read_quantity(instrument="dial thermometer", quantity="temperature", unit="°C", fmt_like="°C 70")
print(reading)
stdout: °C 114
